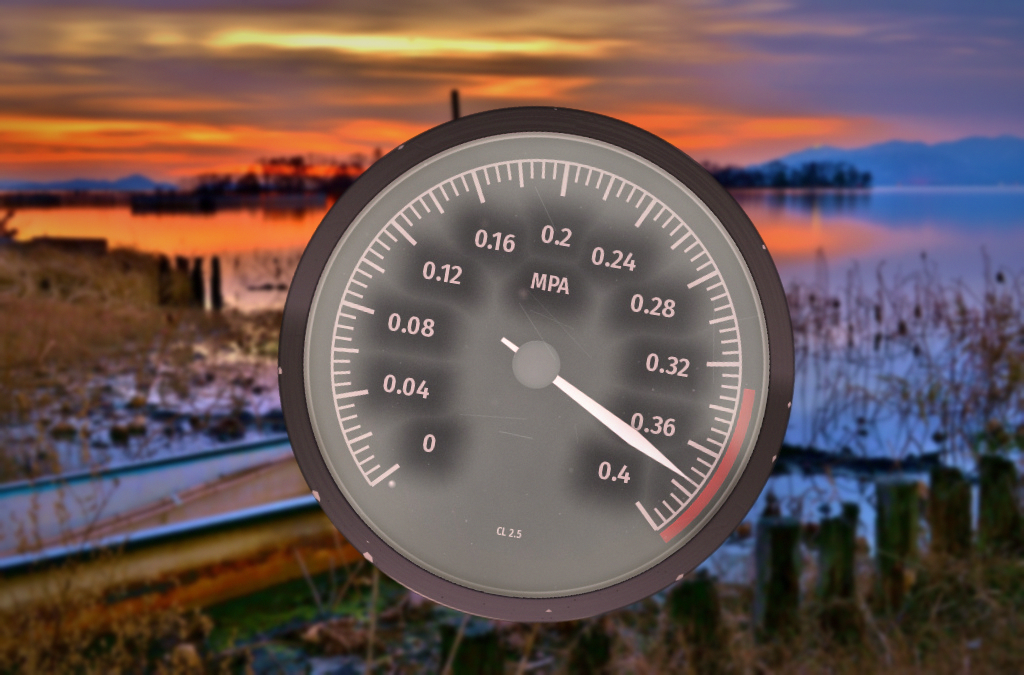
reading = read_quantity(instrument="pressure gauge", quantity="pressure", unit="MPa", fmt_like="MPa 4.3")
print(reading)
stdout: MPa 0.375
